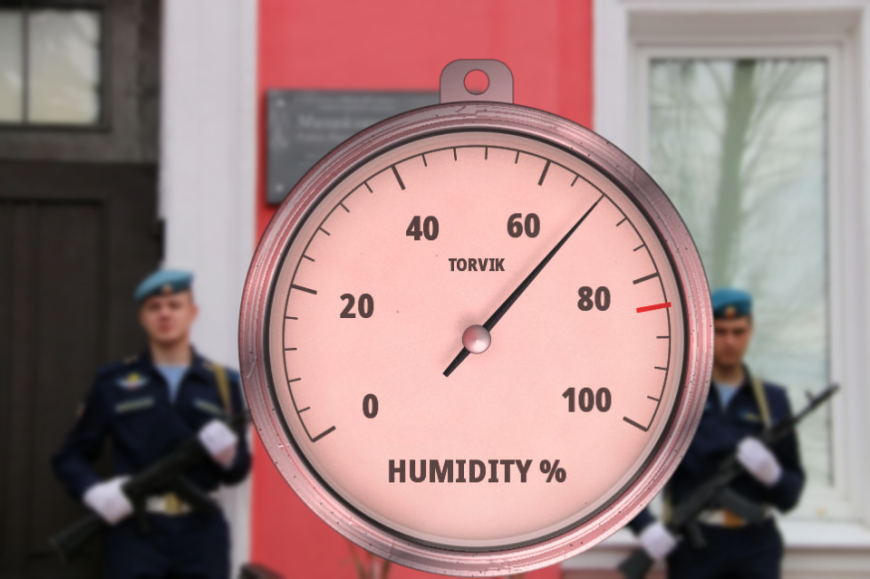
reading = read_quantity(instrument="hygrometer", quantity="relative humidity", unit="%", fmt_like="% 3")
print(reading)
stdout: % 68
